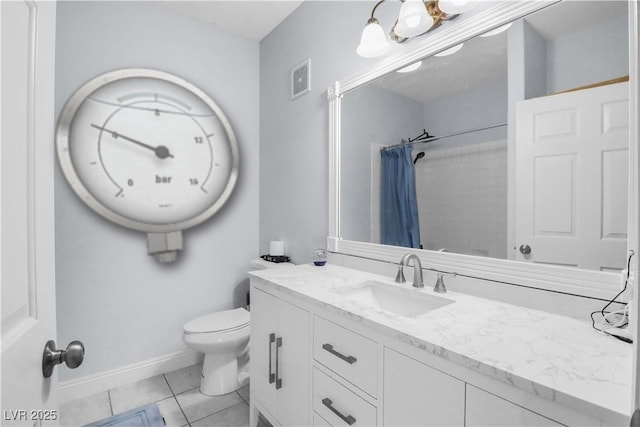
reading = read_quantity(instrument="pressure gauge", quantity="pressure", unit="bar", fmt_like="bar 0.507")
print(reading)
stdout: bar 4
